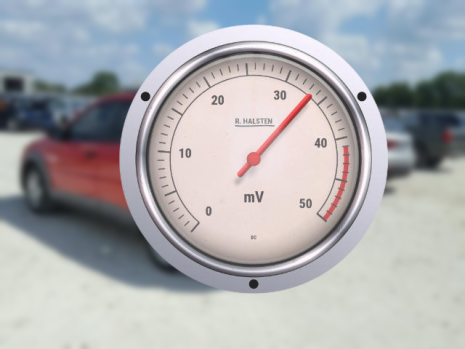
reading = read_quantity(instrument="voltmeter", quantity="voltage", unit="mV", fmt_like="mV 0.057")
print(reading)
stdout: mV 33.5
